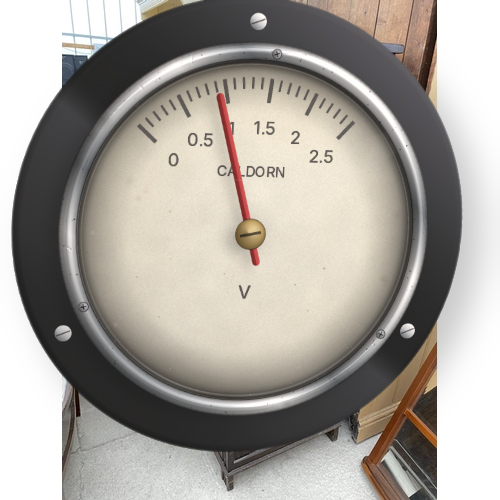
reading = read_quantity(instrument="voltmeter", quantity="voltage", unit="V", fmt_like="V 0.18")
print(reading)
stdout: V 0.9
